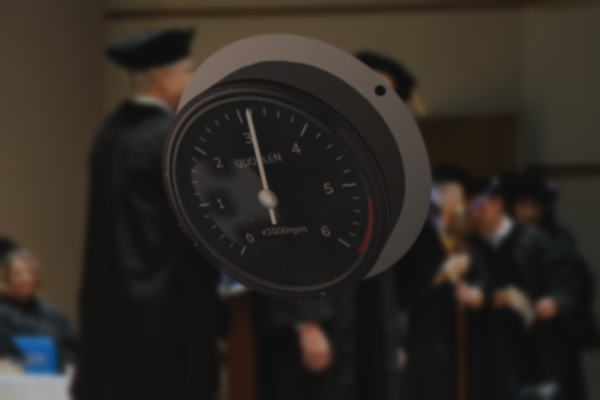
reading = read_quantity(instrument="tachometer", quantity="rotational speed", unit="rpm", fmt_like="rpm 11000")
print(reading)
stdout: rpm 3200
